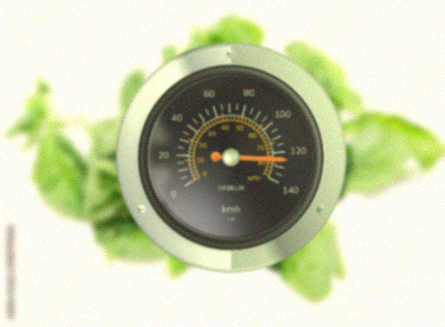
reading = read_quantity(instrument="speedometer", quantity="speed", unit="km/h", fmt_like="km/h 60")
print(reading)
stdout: km/h 125
